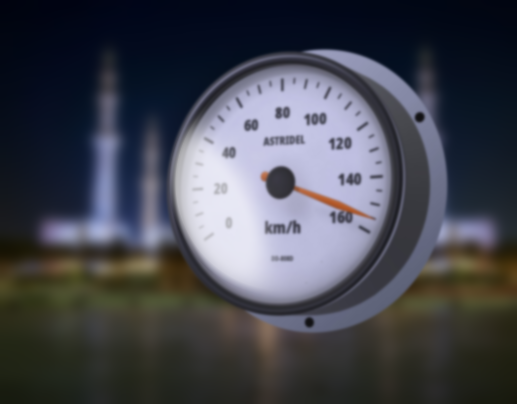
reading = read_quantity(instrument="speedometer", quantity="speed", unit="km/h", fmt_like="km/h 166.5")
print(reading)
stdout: km/h 155
